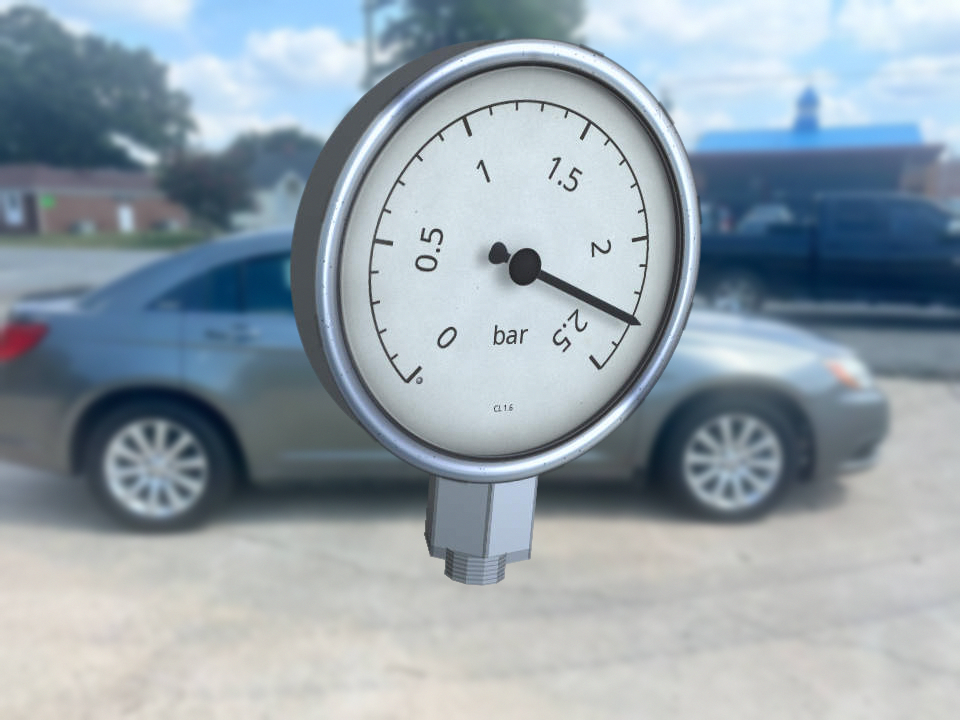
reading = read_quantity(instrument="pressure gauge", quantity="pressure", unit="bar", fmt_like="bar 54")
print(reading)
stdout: bar 2.3
